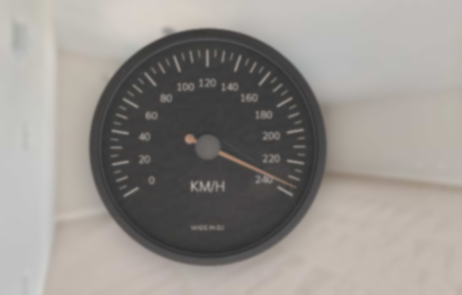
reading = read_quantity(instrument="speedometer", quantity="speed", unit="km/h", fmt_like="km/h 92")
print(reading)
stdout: km/h 235
